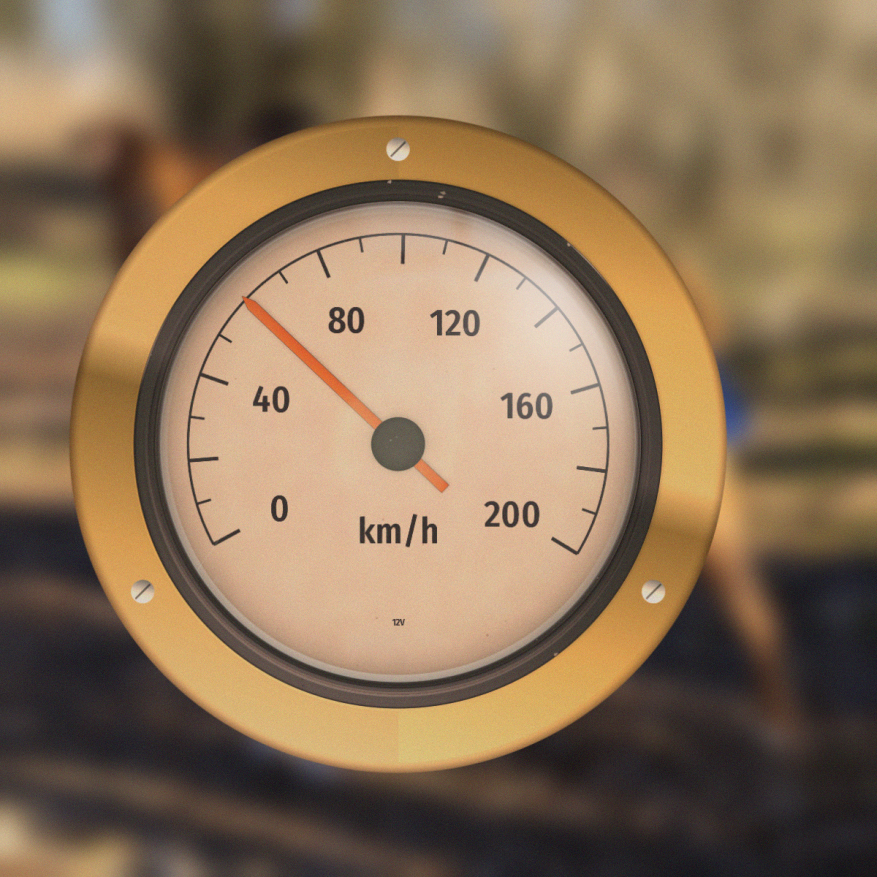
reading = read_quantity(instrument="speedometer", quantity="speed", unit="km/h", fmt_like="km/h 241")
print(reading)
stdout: km/h 60
